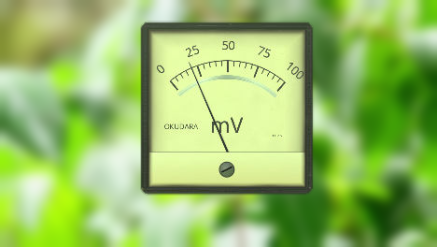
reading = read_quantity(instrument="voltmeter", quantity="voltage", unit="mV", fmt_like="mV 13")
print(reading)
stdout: mV 20
